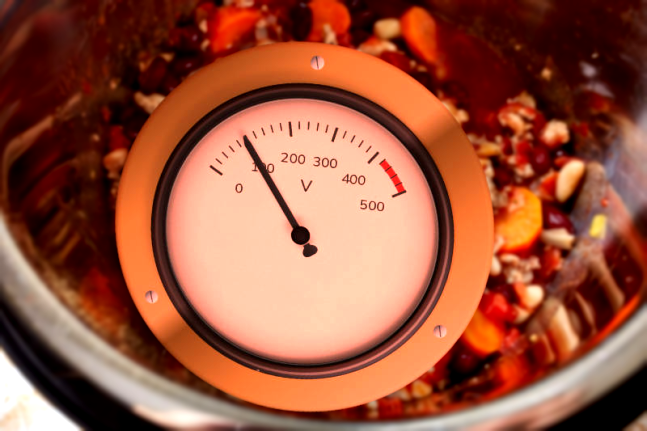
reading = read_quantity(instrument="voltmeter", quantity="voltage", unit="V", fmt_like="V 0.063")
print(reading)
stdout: V 100
